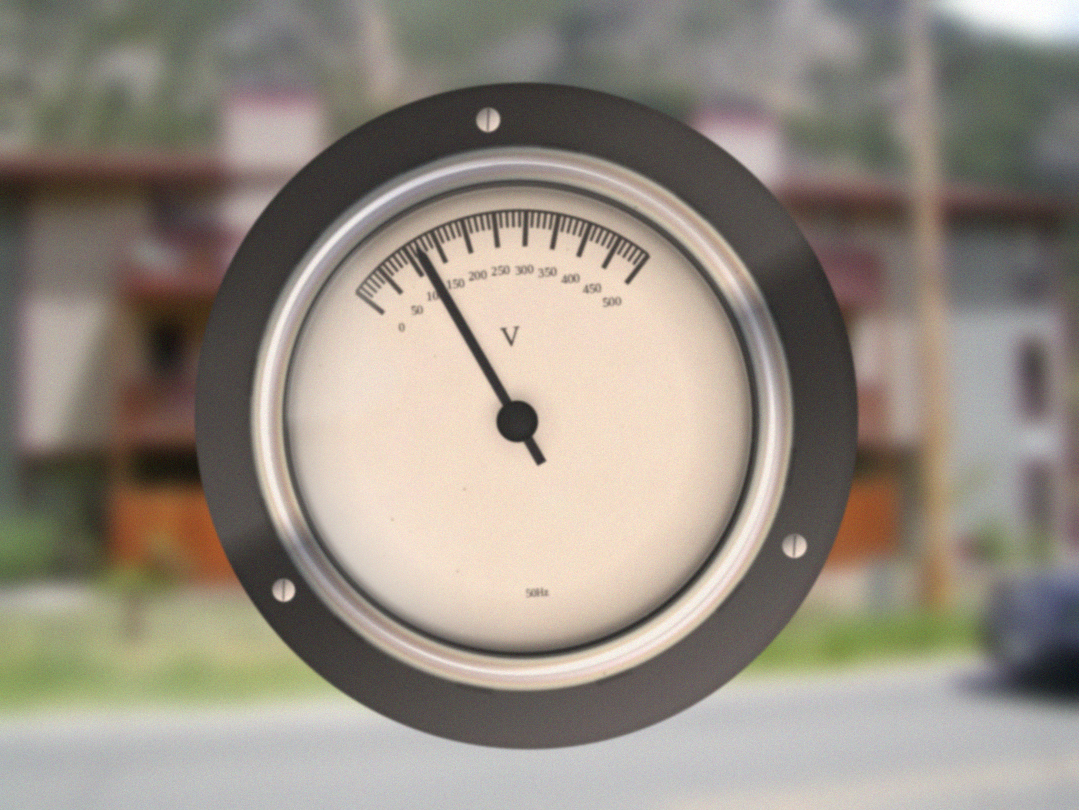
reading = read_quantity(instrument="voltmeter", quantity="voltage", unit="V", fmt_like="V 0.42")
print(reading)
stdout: V 120
